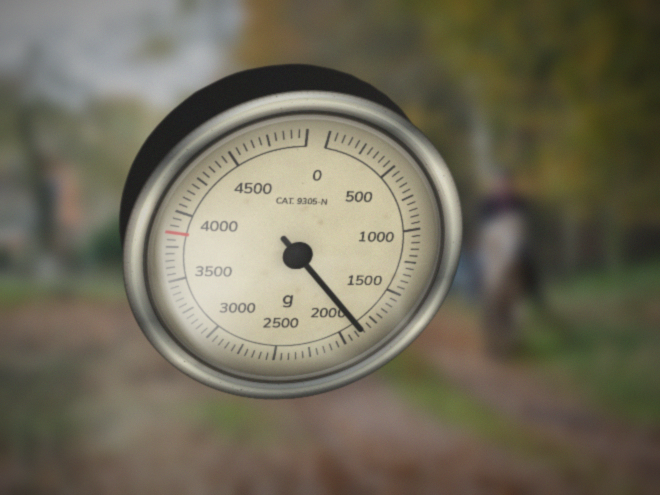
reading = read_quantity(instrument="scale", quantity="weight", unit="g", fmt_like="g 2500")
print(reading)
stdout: g 1850
